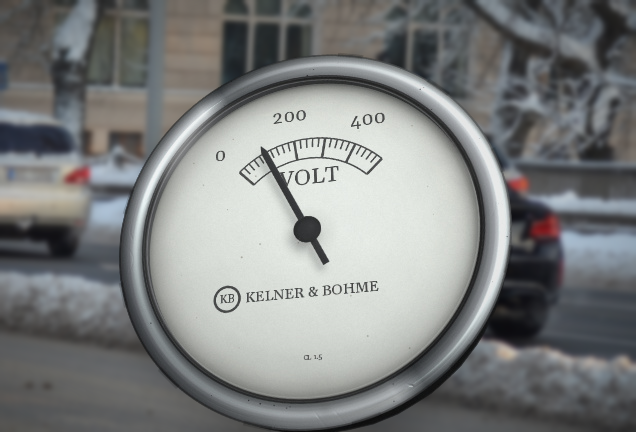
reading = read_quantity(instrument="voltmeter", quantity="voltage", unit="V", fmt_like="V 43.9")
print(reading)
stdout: V 100
